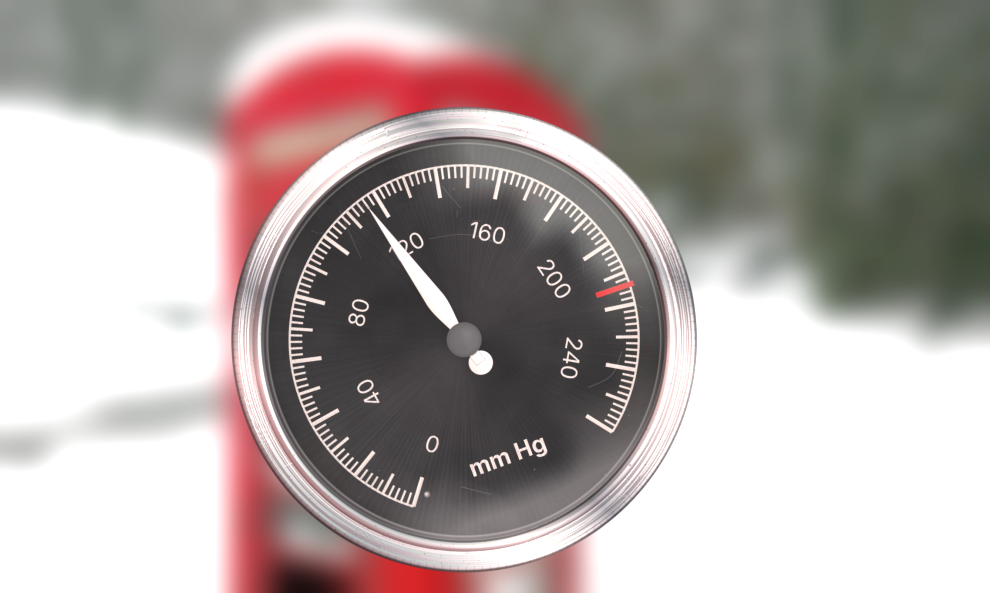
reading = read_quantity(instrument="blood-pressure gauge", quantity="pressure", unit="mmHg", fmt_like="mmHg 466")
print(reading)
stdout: mmHg 116
